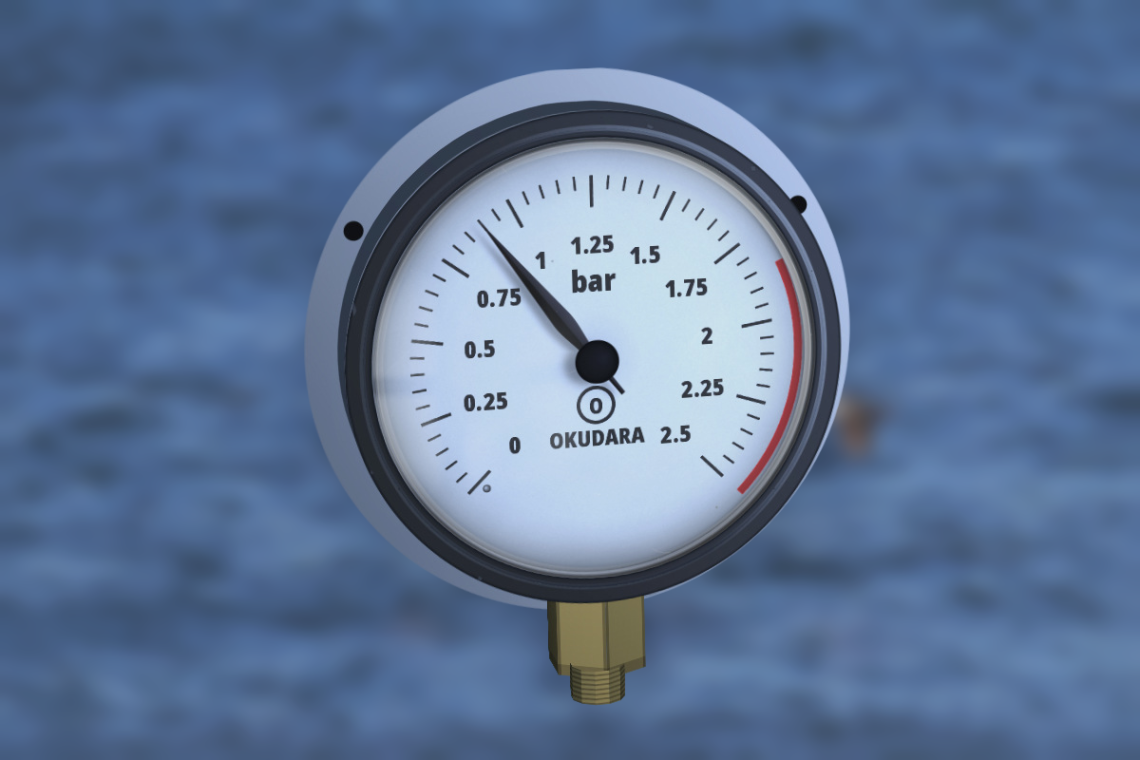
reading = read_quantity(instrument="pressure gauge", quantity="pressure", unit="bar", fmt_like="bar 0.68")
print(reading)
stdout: bar 0.9
